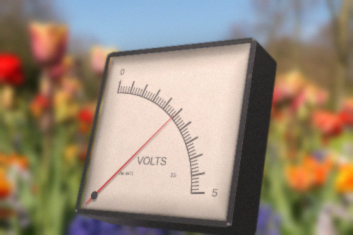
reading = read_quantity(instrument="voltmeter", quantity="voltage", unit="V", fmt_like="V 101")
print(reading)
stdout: V 2.5
